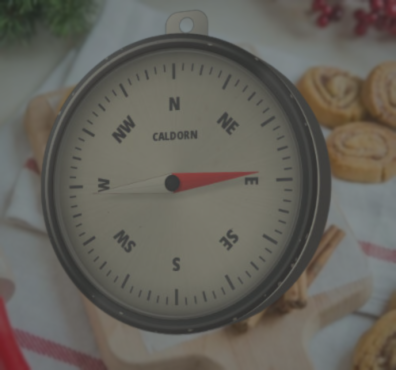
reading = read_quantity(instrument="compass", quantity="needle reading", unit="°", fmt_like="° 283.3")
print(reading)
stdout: ° 85
